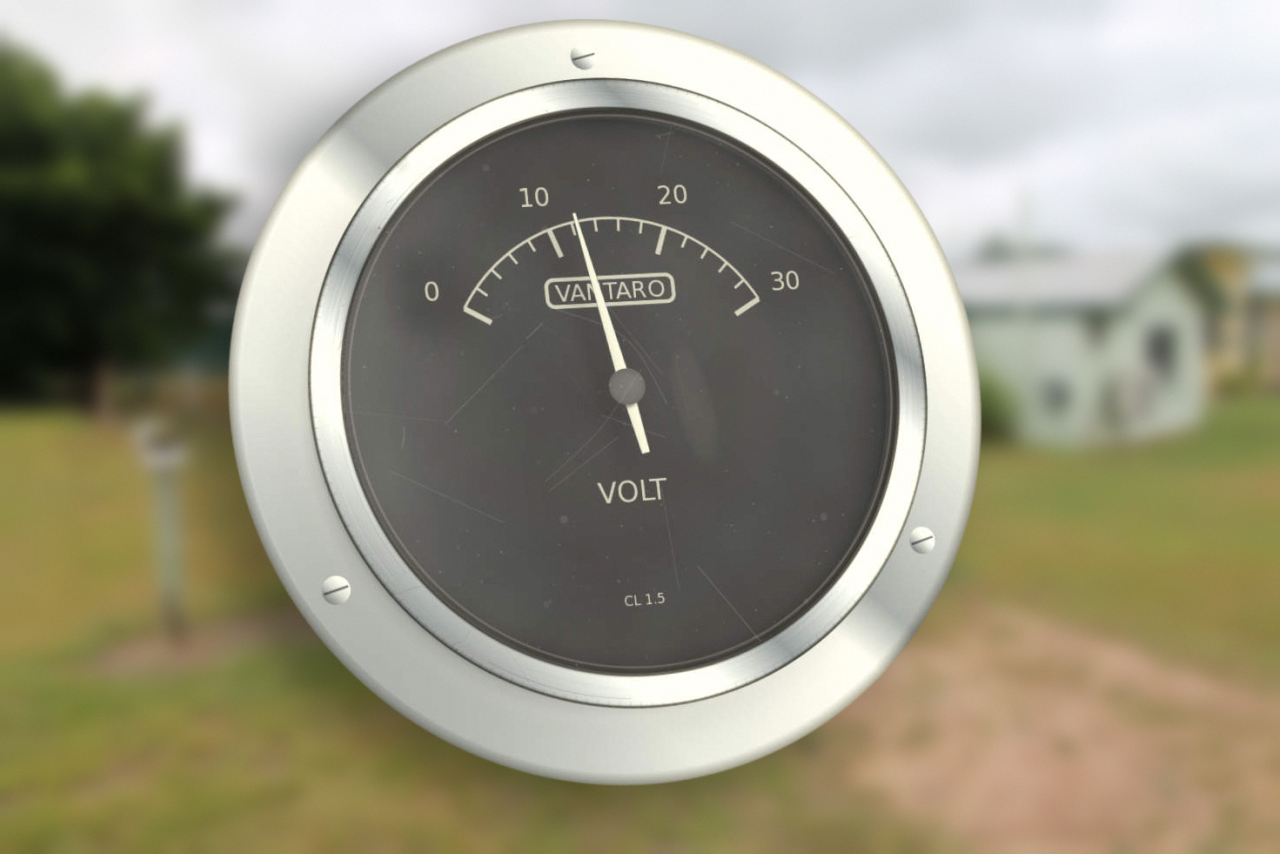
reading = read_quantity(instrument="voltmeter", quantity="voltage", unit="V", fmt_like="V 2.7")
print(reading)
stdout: V 12
